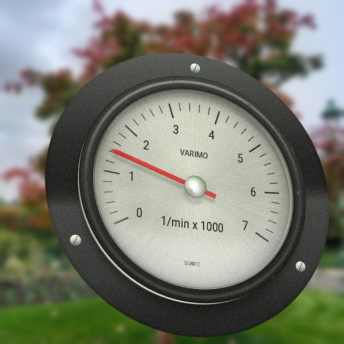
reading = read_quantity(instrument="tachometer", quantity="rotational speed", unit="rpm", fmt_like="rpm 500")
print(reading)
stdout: rpm 1400
